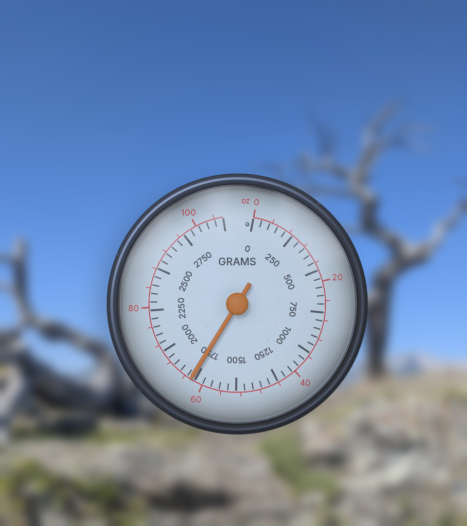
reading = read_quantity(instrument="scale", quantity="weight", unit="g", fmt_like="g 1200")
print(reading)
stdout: g 1775
